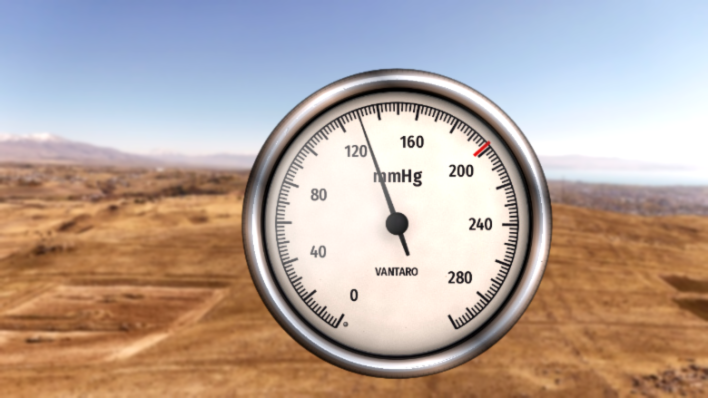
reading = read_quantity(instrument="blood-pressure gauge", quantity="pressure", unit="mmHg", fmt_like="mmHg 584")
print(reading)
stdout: mmHg 130
